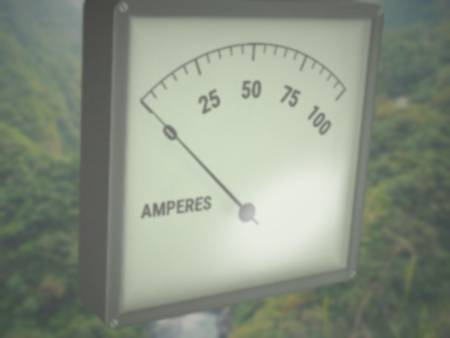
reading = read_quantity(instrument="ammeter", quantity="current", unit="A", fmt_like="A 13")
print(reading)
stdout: A 0
